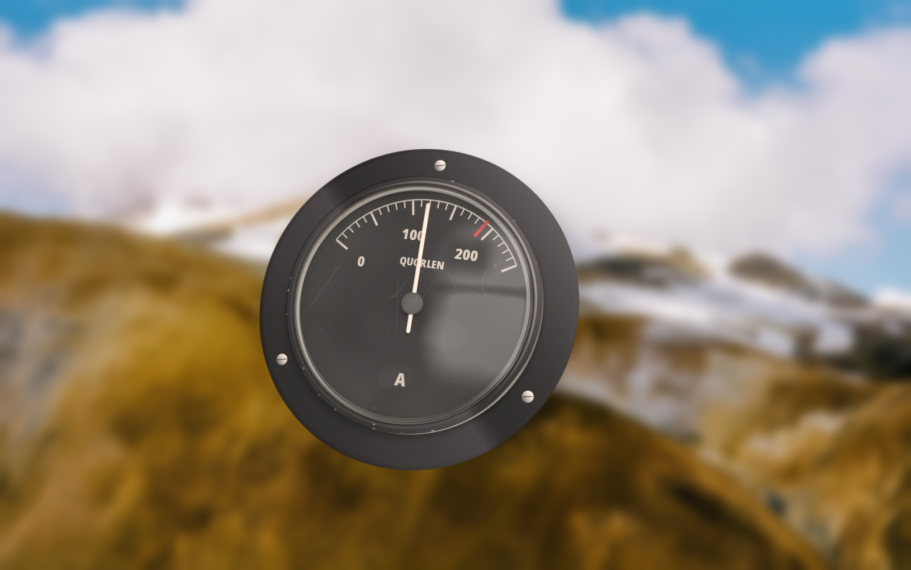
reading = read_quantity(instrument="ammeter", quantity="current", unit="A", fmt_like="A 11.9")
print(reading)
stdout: A 120
